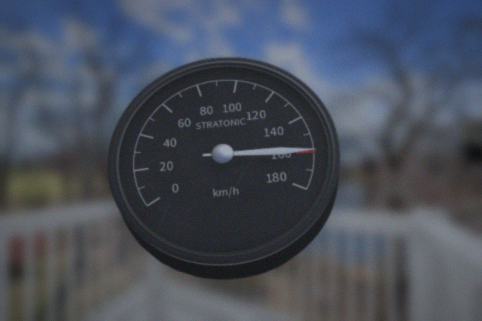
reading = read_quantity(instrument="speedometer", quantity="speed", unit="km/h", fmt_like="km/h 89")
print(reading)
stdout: km/h 160
